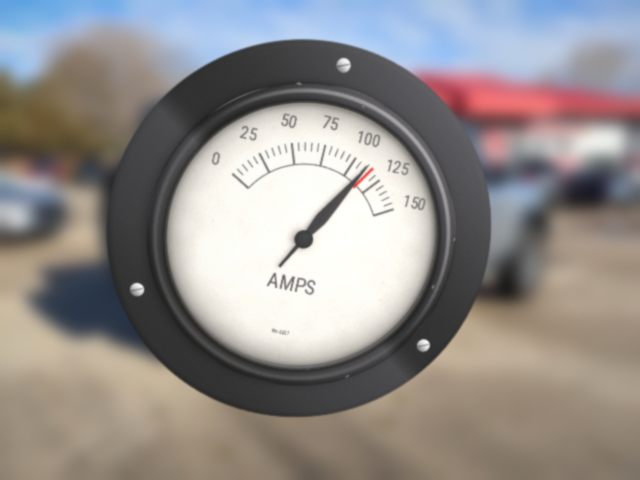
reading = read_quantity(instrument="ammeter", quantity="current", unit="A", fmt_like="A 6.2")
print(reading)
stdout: A 110
